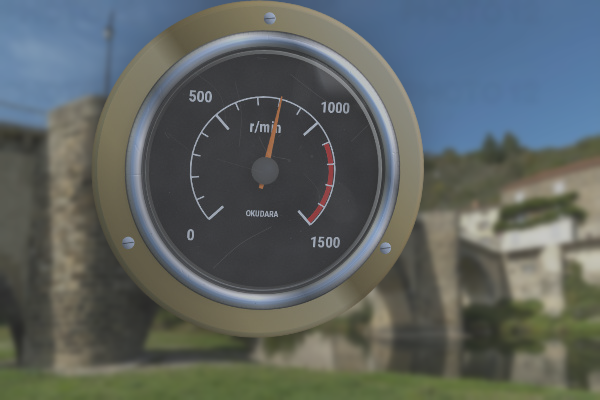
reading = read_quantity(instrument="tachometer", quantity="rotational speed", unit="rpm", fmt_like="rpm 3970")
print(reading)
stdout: rpm 800
